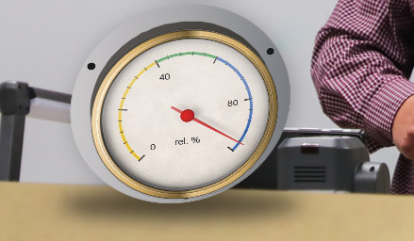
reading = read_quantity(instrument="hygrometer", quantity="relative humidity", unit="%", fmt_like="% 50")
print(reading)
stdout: % 96
